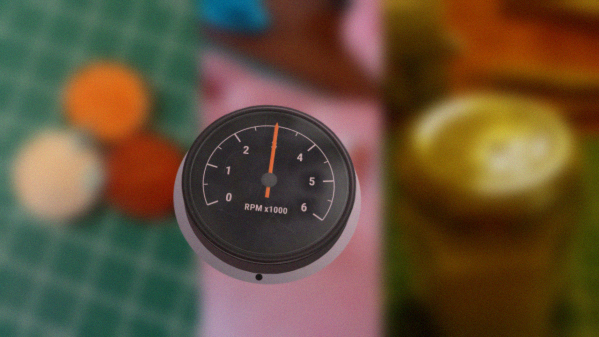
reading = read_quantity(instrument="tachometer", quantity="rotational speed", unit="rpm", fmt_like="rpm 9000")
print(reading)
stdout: rpm 3000
